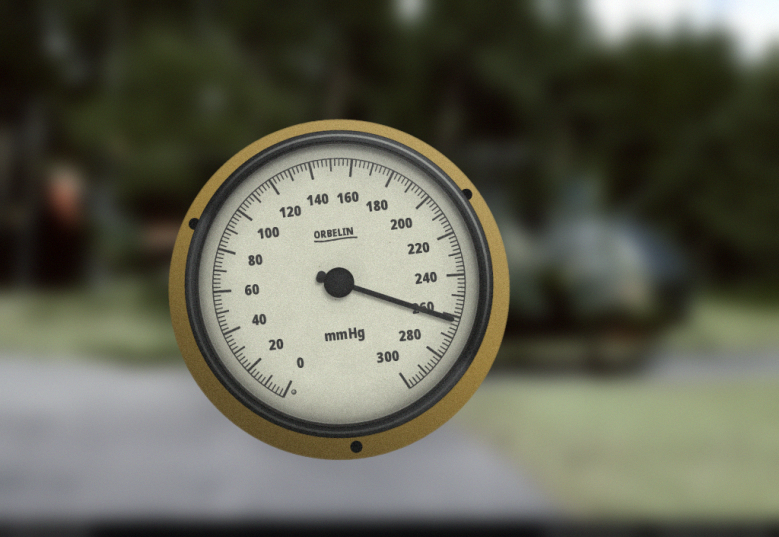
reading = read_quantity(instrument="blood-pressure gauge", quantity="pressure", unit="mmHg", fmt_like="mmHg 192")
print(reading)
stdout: mmHg 262
